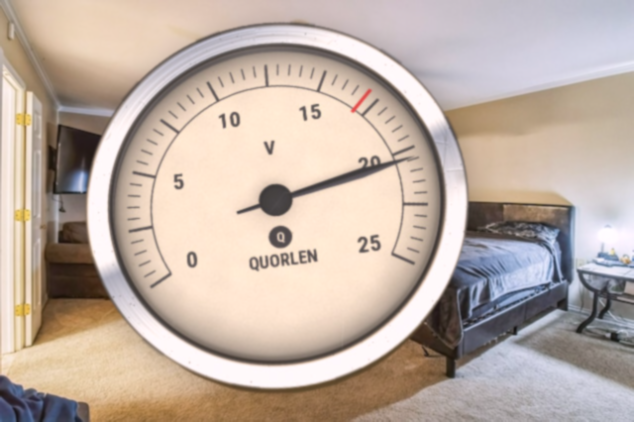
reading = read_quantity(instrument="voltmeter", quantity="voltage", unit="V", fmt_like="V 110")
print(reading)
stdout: V 20.5
